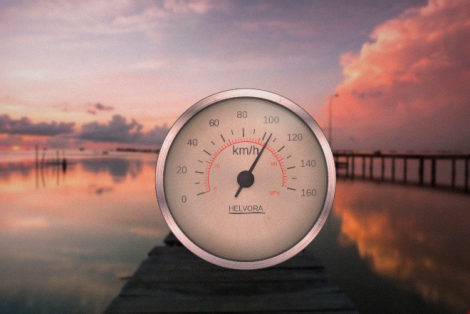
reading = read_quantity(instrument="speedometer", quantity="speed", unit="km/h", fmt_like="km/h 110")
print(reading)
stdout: km/h 105
